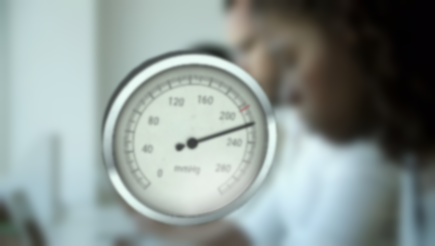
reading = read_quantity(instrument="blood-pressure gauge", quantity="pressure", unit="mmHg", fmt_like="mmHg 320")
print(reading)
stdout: mmHg 220
